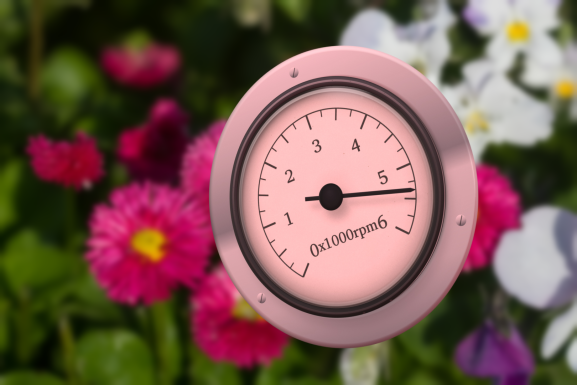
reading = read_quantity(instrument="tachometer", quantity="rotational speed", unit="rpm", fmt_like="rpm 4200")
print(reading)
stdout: rpm 5375
